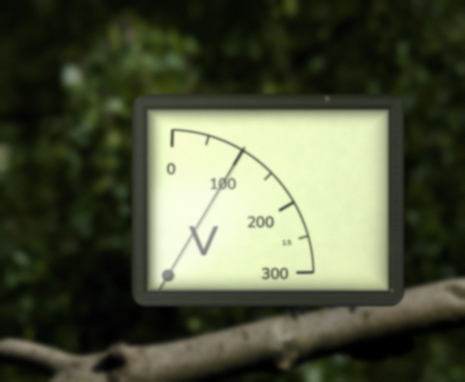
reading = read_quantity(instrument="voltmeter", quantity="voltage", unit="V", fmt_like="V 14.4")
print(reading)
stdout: V 100
